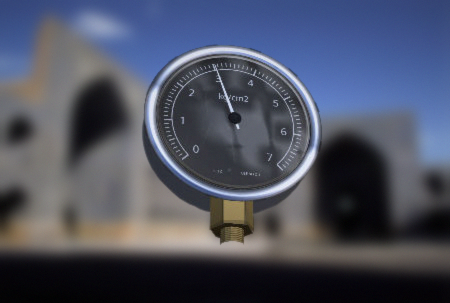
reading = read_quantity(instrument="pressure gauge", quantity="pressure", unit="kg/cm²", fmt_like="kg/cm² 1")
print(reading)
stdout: kg/cm² 3
